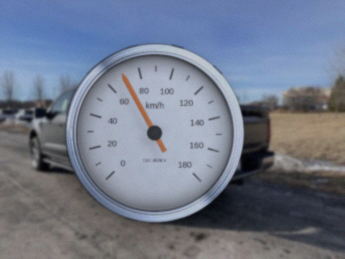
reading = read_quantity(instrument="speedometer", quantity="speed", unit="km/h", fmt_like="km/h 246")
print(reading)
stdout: km/h 70
